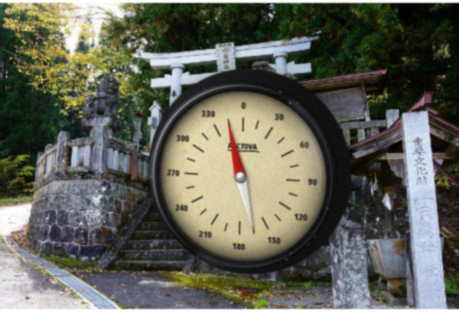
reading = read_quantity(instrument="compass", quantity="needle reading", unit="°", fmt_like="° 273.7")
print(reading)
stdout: ° 345
